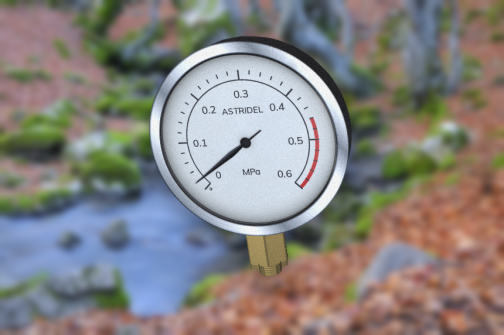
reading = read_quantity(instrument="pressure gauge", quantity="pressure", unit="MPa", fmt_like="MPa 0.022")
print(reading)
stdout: MPa 0.02
